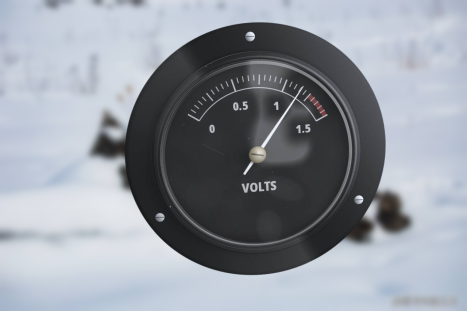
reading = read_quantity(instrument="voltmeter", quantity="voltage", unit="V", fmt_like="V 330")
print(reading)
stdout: V 1.15
